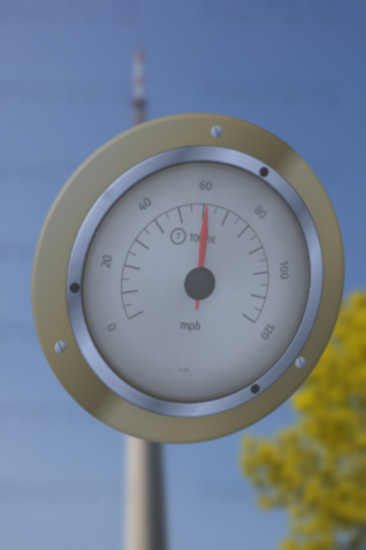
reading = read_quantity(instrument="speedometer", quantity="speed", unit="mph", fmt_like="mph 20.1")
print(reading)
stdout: mph 60
